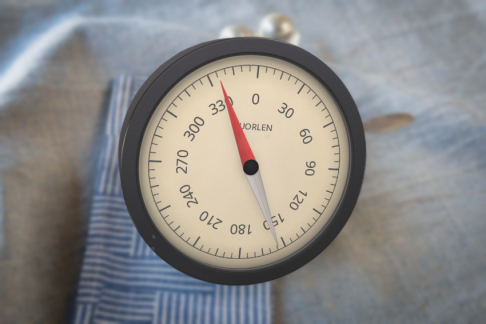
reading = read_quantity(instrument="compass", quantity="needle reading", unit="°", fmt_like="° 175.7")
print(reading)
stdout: ° 335
